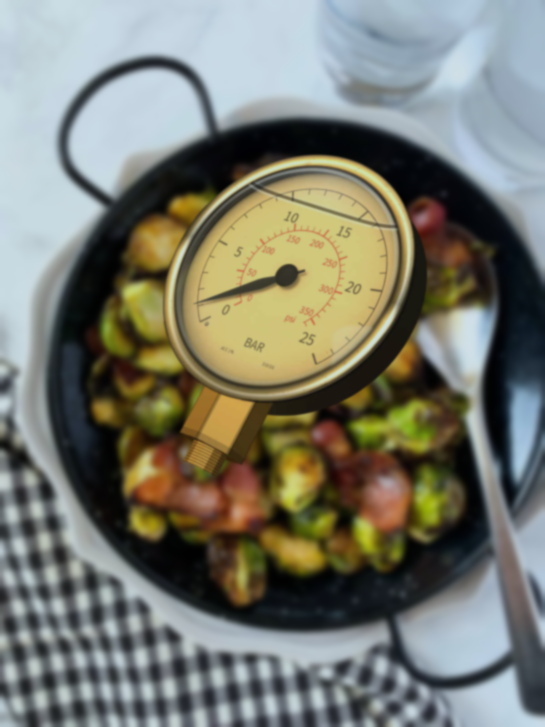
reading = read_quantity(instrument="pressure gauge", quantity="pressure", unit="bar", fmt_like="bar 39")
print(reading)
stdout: bar 1
